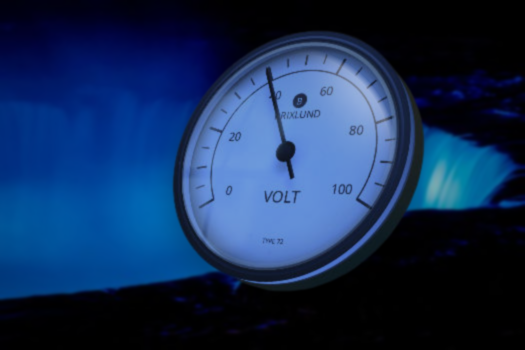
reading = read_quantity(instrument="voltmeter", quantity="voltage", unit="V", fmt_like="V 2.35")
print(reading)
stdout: V 40
